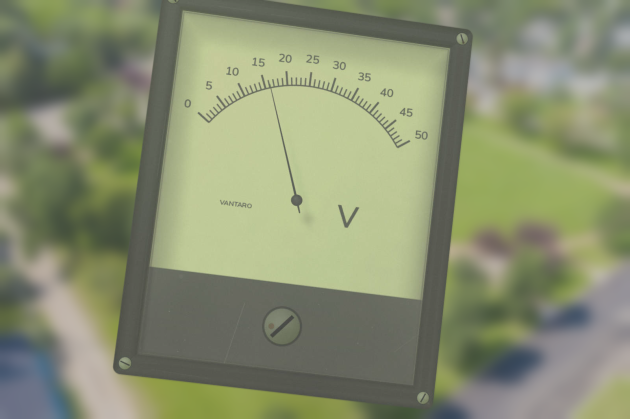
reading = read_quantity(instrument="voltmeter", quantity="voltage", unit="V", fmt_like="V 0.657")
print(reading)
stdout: V 16
